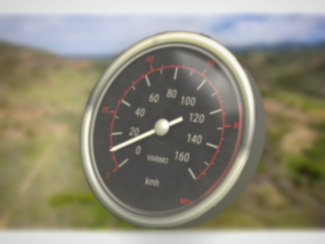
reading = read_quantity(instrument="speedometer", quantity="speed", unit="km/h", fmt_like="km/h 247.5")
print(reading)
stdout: km/h 10
